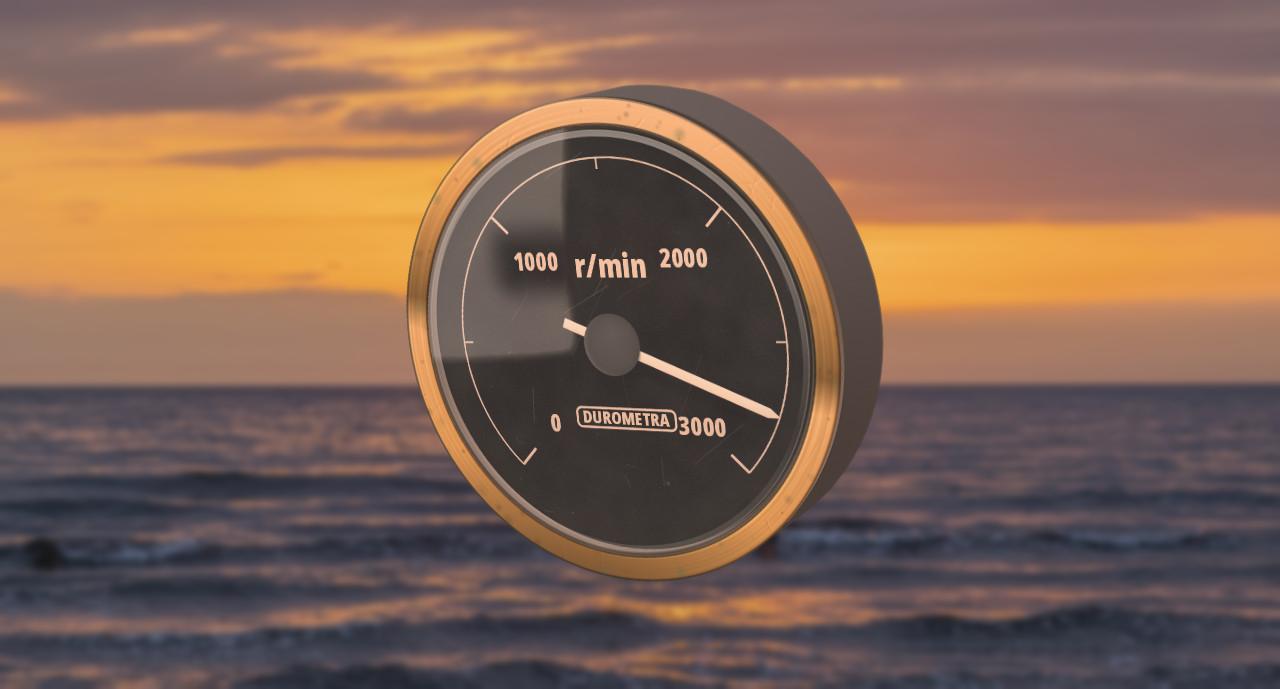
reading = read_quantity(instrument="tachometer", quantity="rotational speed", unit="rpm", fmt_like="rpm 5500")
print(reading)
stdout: rpm 2750
